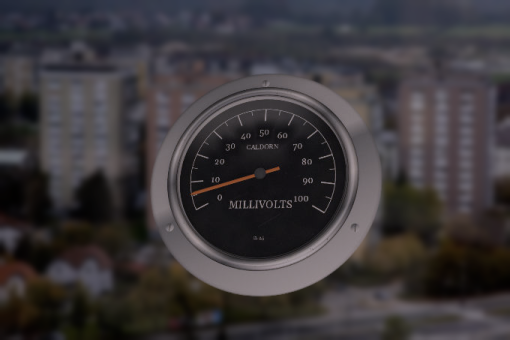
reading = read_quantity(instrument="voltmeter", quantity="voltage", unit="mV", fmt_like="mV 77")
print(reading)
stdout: mV 5
